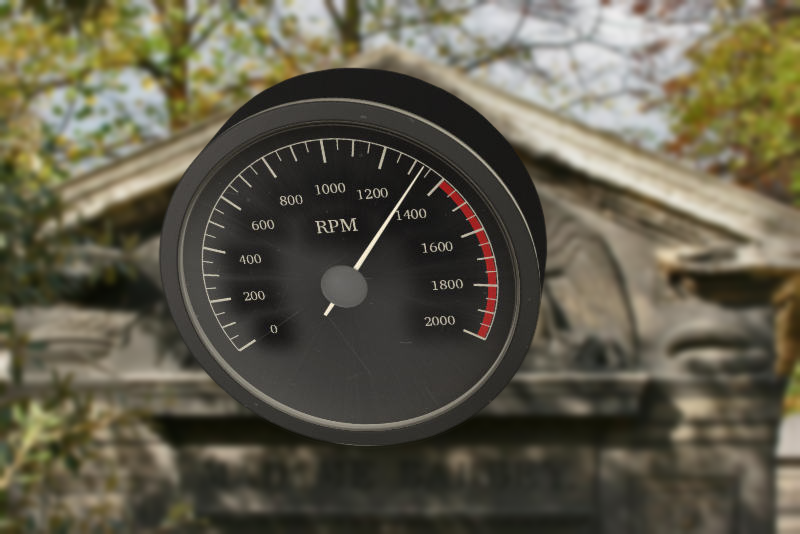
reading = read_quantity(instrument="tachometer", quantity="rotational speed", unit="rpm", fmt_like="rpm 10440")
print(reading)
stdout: rpm 1325
